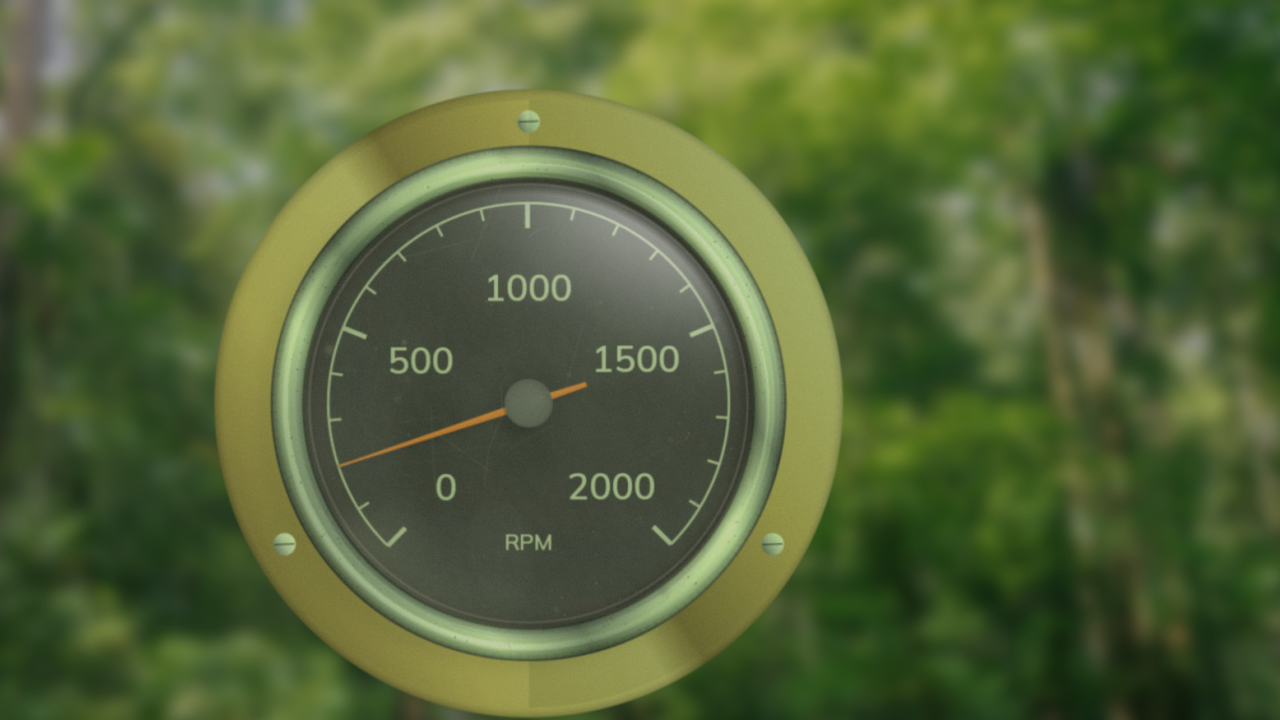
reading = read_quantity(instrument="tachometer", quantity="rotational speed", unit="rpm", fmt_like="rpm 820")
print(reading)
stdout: rpm 200
